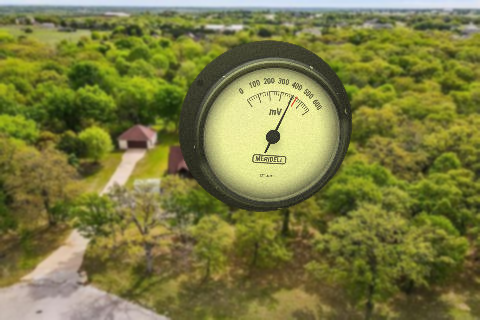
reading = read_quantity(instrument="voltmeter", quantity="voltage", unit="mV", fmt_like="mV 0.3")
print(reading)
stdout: mV 400
